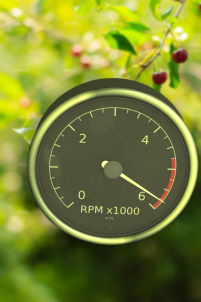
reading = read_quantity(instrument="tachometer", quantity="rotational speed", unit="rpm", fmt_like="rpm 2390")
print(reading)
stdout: rpm 5750
